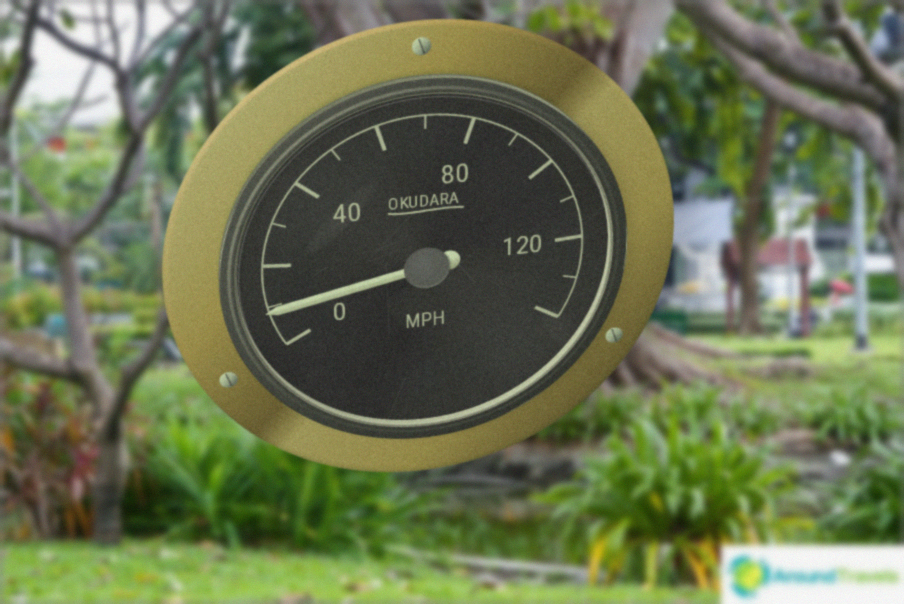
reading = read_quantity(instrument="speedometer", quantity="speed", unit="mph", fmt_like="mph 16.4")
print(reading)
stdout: mph 10
